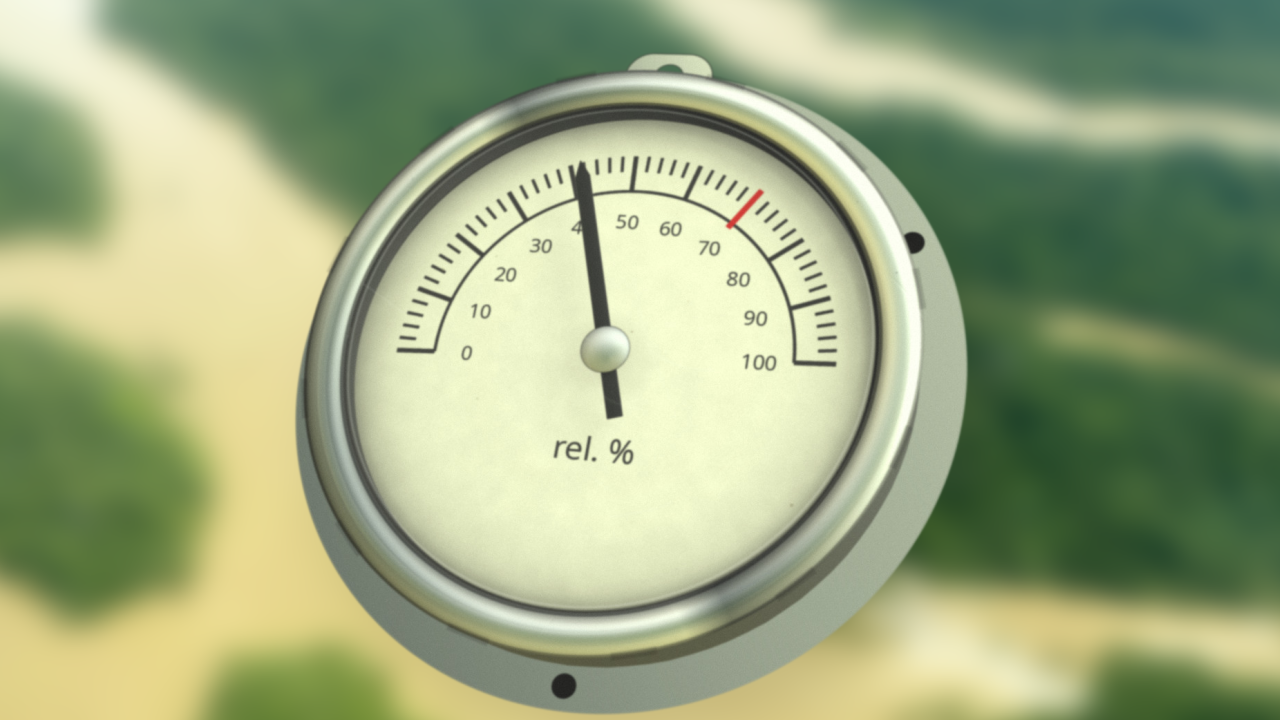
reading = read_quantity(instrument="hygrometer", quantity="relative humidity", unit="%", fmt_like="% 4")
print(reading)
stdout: % 42
